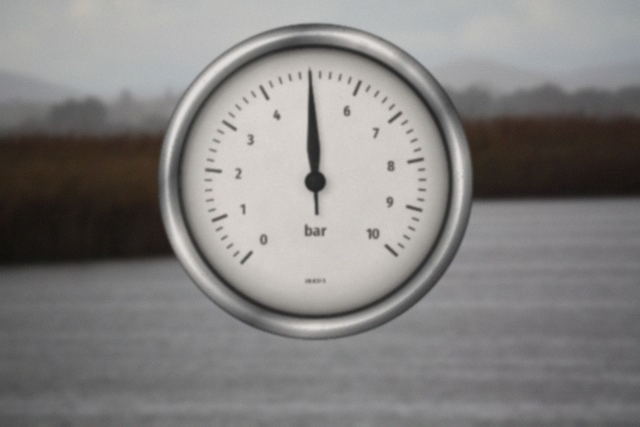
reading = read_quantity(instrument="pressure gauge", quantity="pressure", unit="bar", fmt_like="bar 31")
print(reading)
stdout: bar 5
